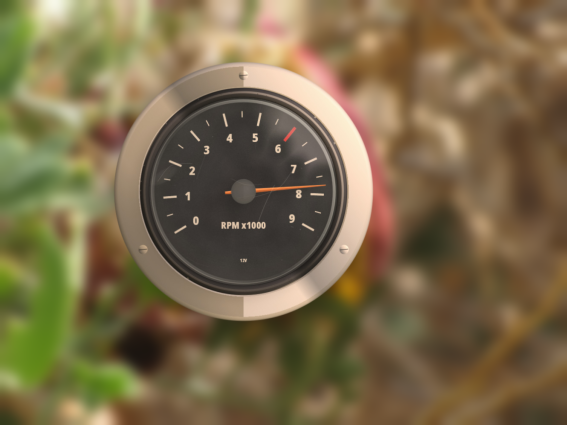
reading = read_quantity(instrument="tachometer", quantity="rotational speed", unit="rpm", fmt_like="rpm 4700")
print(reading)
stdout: rpm 7750
